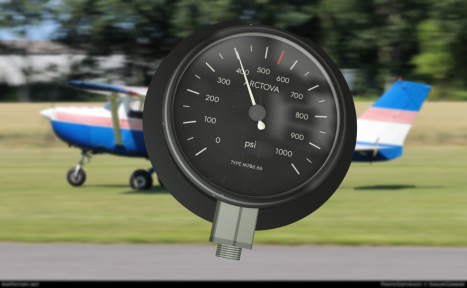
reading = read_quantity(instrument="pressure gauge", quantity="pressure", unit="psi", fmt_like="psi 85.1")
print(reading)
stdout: psi 400
